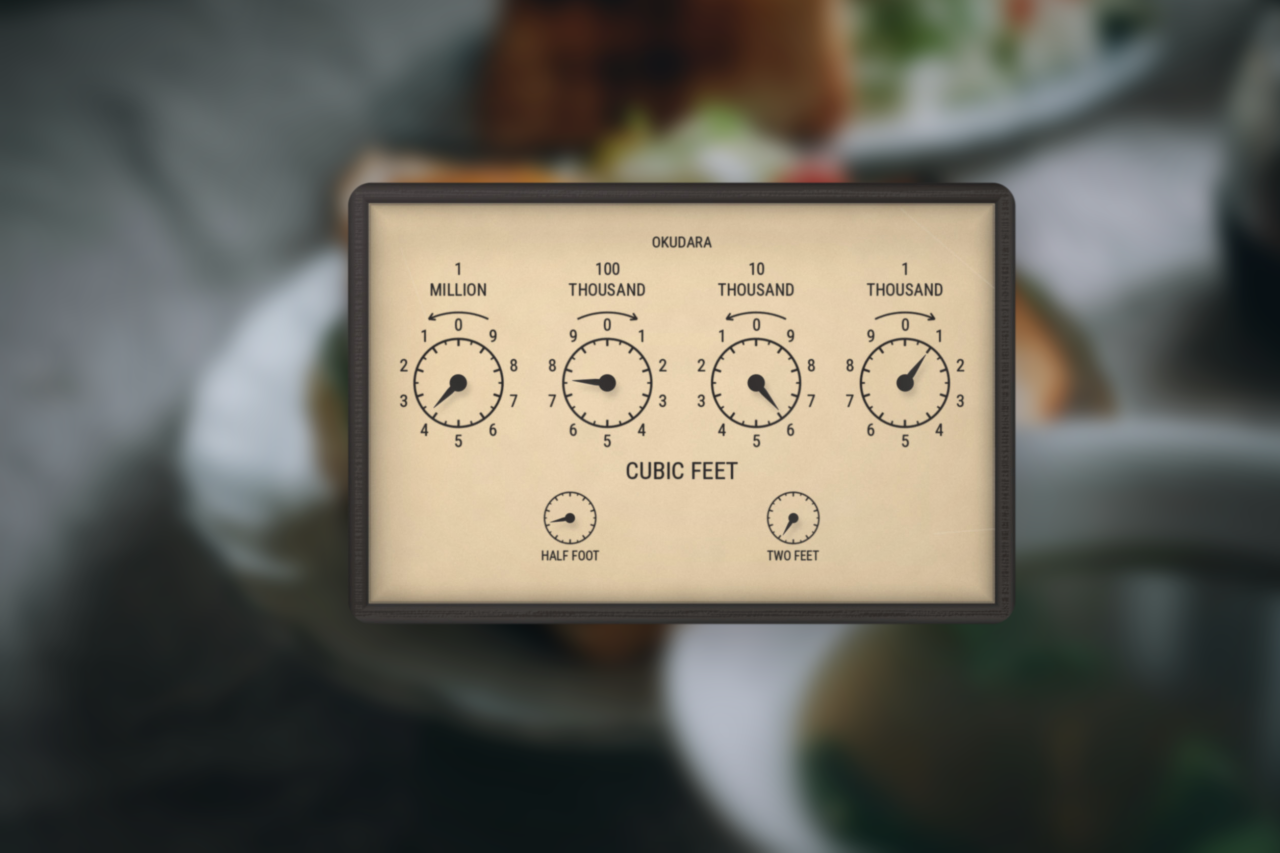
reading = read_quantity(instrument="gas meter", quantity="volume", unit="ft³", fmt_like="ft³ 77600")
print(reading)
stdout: ft³ 376100
